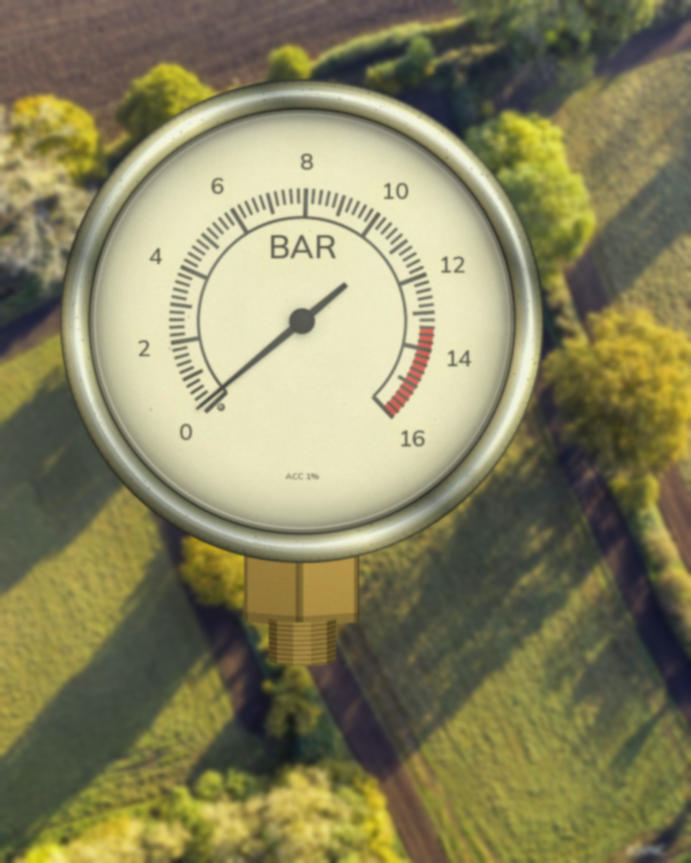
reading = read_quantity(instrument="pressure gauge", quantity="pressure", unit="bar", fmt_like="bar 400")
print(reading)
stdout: bar 0.2
